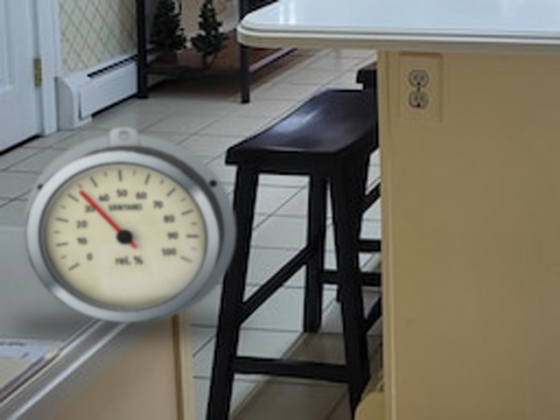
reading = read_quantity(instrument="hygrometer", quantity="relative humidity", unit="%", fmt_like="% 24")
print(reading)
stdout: % 35
